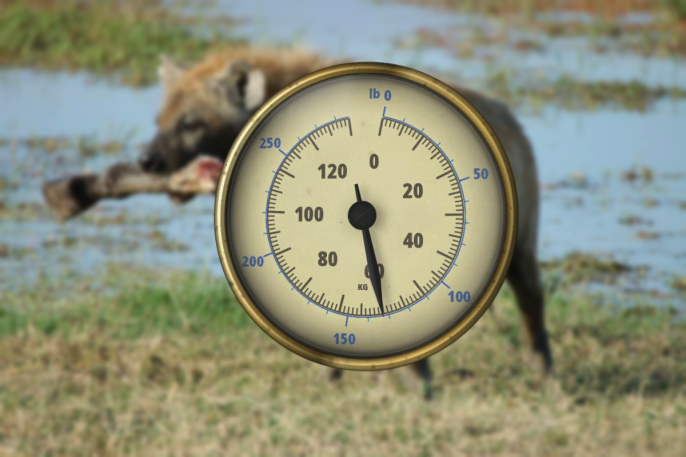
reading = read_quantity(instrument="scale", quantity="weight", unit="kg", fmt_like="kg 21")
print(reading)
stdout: kg 60
